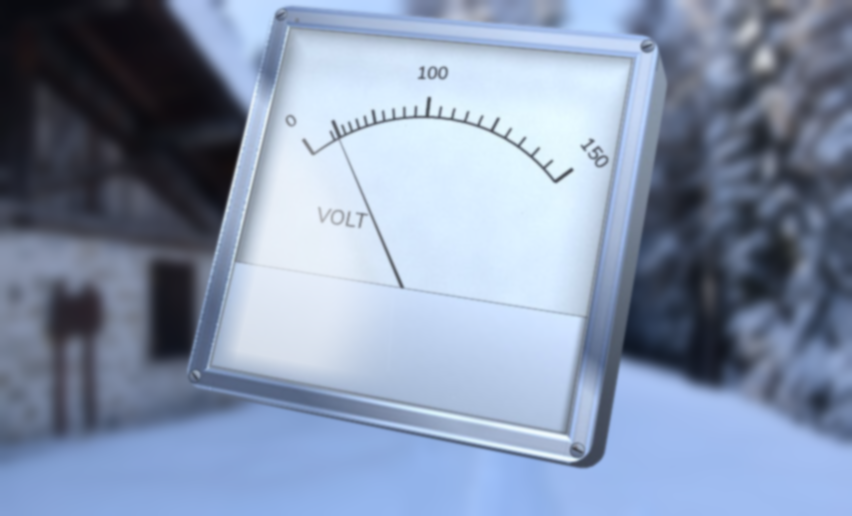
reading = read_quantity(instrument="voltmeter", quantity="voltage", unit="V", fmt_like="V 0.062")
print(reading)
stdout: V 50
